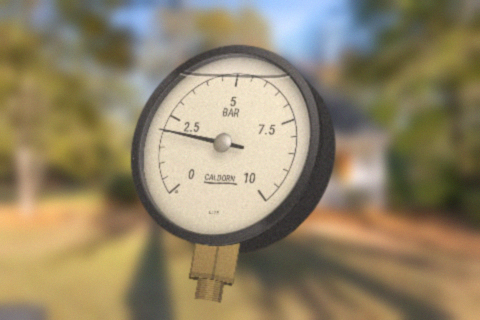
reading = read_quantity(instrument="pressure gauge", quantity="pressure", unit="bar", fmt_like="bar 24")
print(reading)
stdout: bar 2
